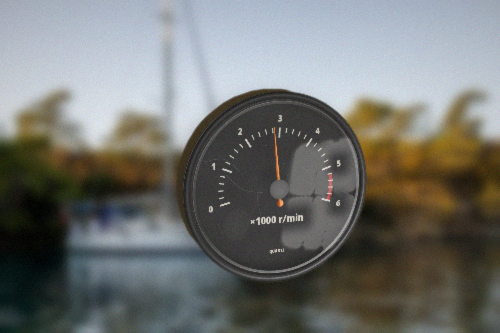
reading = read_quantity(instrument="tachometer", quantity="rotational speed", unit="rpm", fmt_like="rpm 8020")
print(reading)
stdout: rpm 2800
